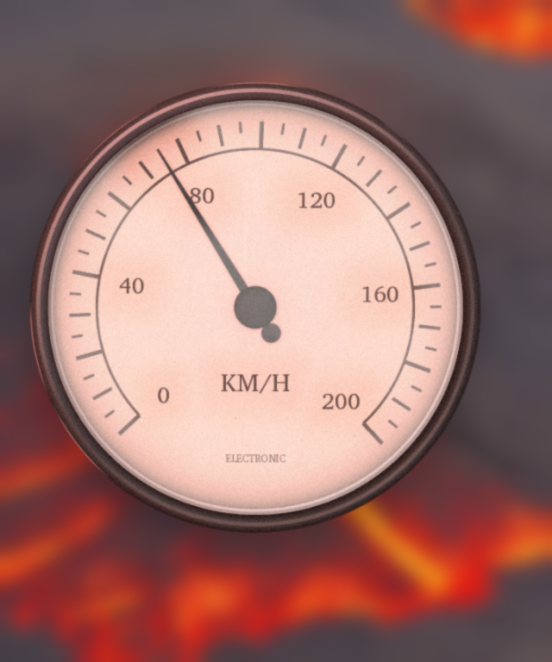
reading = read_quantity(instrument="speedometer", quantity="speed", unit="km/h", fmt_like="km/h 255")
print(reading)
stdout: km/h 75
